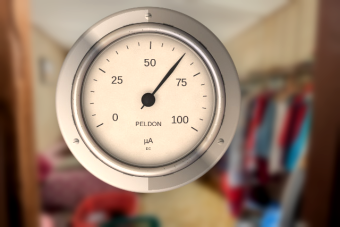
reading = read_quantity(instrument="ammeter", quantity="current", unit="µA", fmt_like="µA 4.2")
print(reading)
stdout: µA 65
